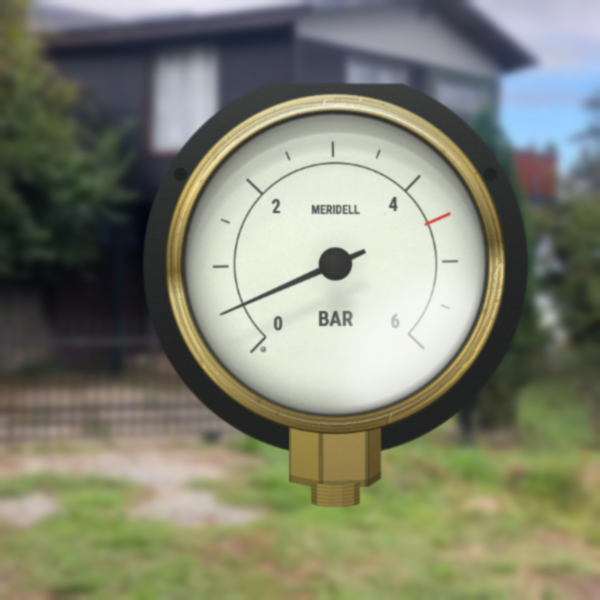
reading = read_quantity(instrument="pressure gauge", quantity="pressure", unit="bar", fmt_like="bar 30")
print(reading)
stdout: bar 0.5
